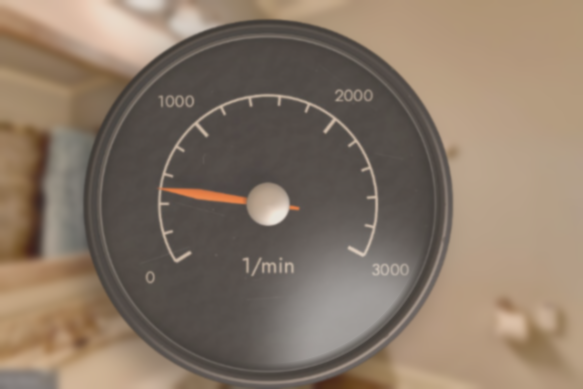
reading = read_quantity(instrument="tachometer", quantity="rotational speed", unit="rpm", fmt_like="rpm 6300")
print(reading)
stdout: rpm 500
